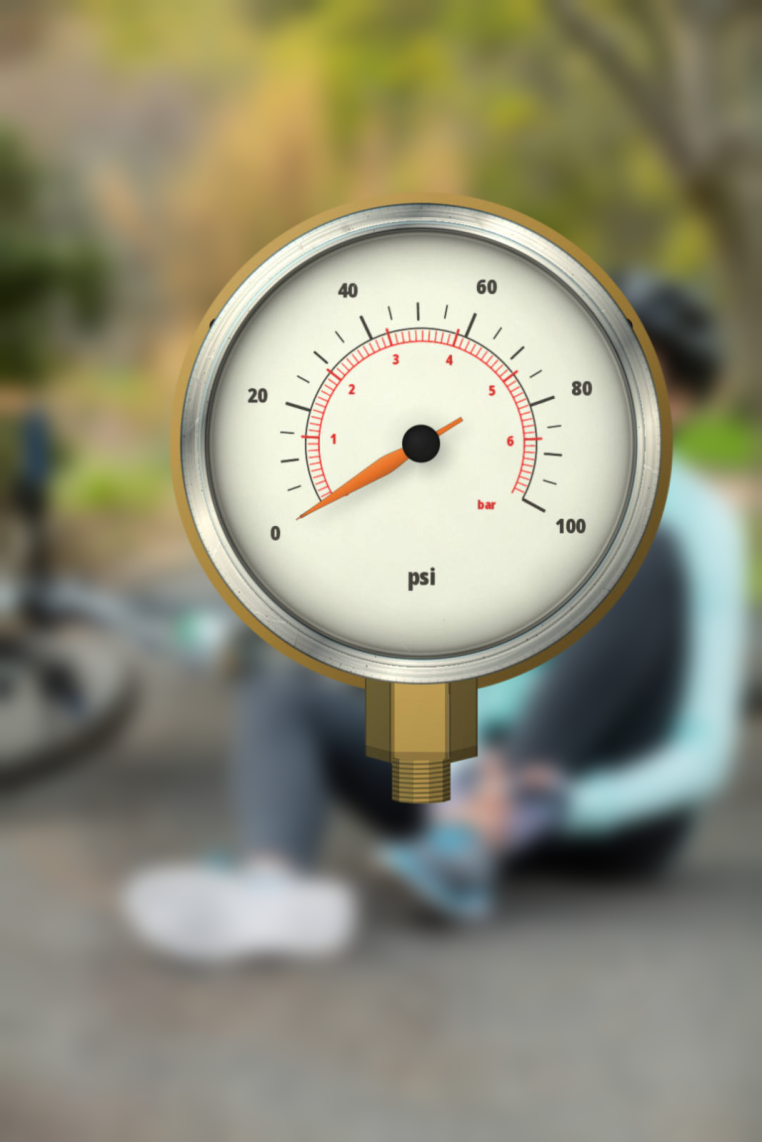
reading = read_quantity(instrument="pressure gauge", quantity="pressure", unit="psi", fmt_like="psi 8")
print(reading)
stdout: psi 0
